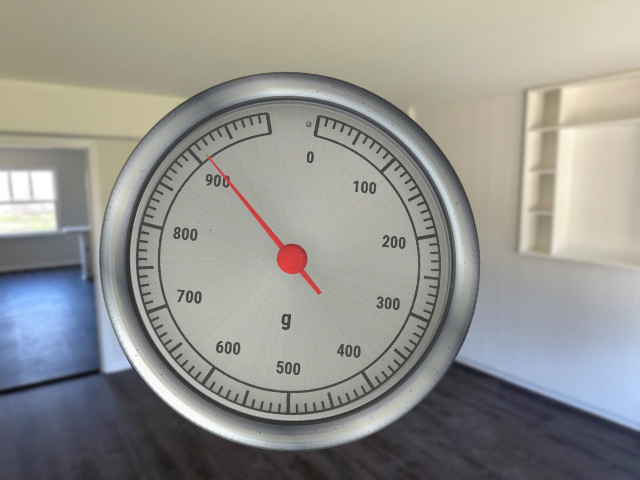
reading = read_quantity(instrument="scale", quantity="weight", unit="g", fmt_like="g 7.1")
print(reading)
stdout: g 910
